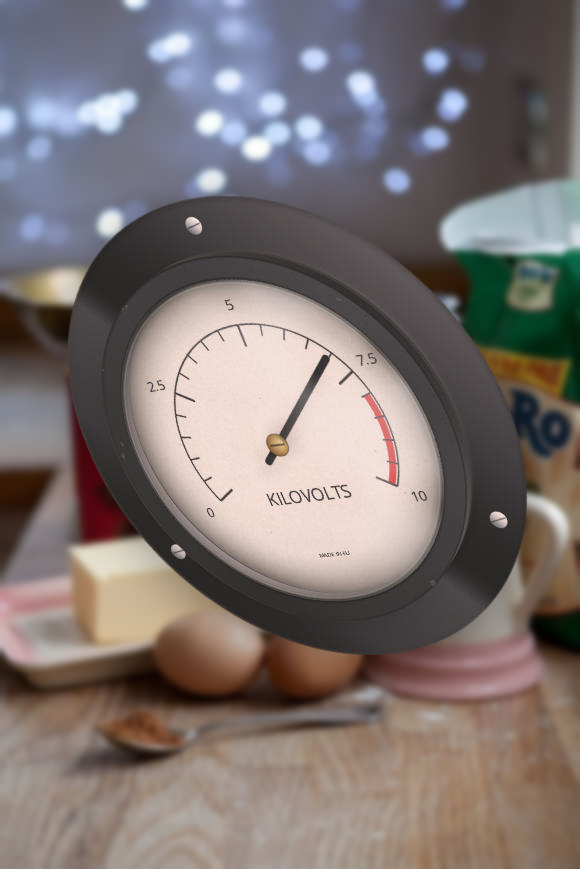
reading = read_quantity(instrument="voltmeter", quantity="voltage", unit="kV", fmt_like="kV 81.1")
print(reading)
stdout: kV 7
